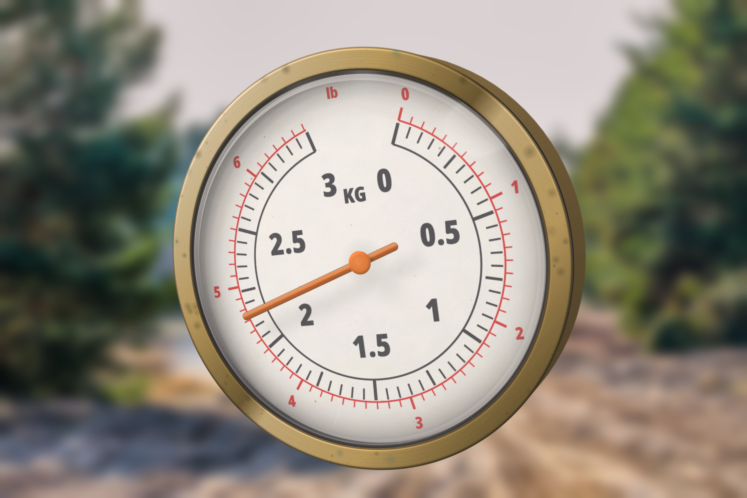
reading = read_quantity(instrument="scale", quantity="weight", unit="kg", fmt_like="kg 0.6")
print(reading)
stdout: kg 2.15
